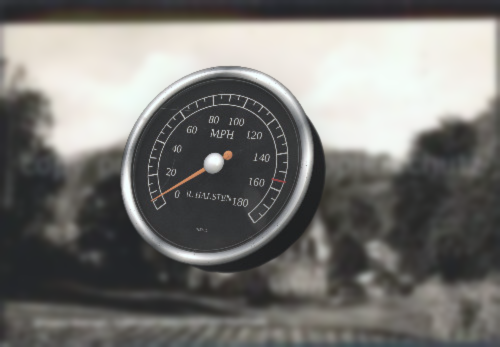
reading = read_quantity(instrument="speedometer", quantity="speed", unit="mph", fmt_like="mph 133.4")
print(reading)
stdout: mph 5
